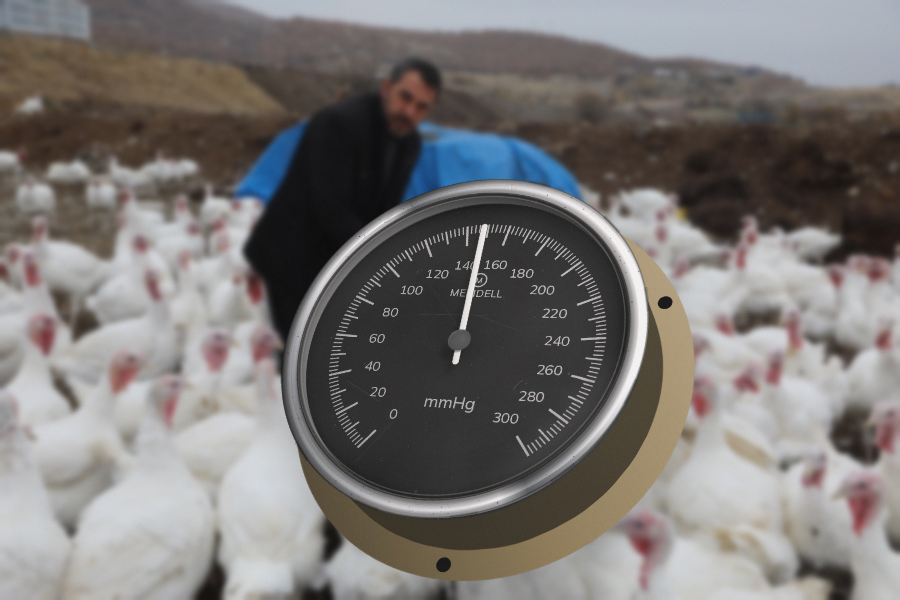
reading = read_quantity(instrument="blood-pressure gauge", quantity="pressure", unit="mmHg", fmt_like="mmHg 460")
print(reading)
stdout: mmHg 150
